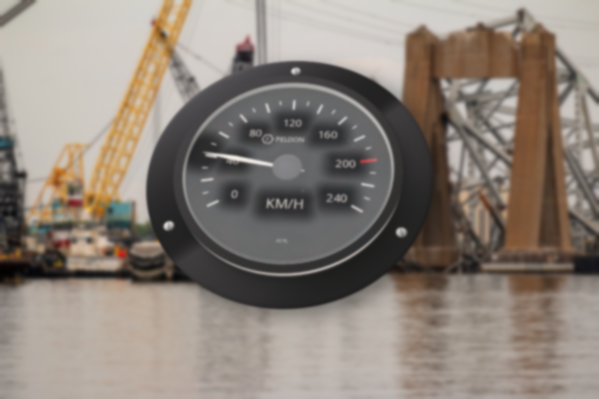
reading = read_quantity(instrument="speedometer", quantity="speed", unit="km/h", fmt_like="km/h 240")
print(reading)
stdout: km/h 40
